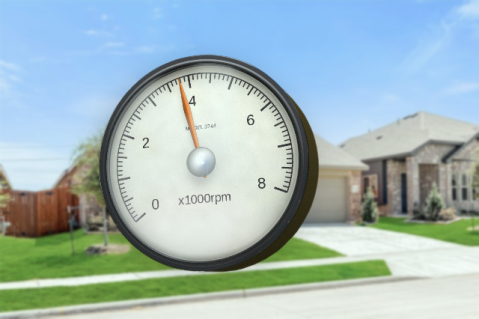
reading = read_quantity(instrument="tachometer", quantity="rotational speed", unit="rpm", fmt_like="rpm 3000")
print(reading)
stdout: rpm 3800
